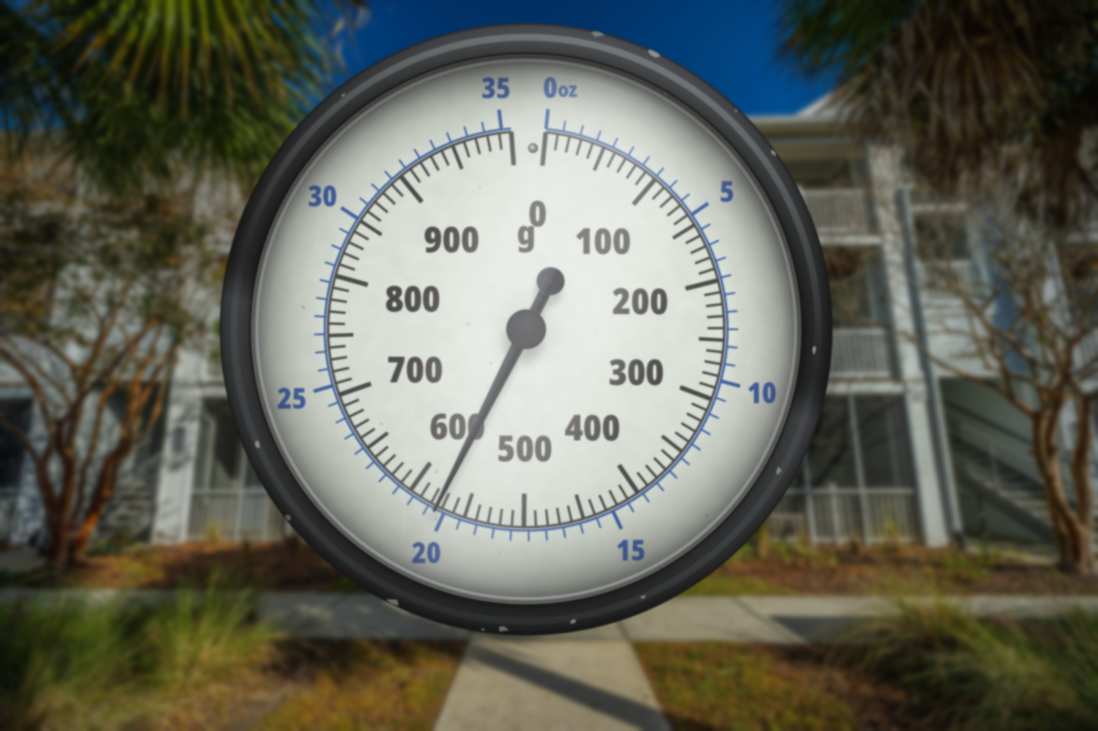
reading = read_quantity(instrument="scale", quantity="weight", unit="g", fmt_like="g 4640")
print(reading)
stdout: g 575
